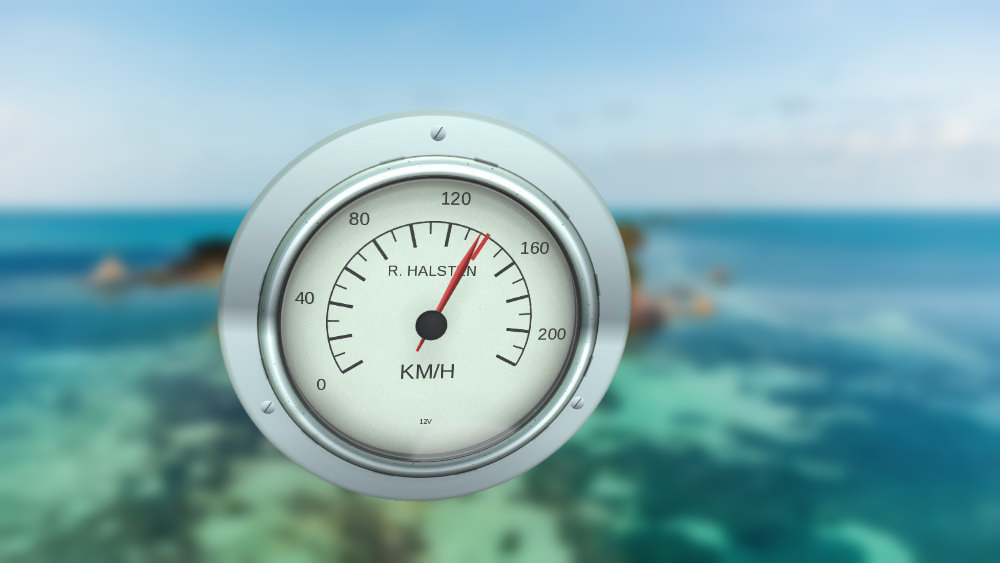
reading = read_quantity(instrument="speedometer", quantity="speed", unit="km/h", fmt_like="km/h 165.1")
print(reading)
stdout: km/h 135
